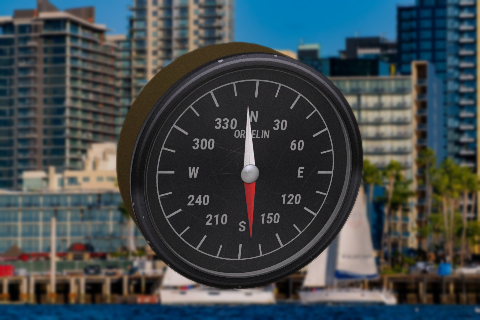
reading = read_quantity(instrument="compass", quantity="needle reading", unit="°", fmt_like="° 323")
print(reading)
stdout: ° 172.5
